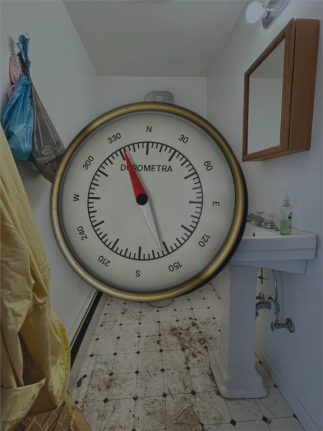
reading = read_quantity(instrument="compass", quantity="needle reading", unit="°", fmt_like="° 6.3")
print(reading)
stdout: ° 335
